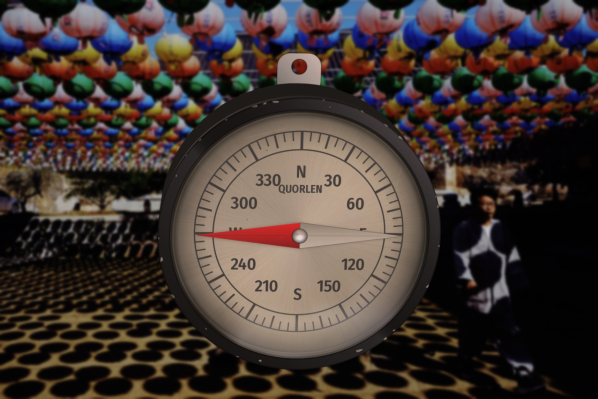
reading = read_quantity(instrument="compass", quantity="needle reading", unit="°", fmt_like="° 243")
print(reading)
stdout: ° 270
